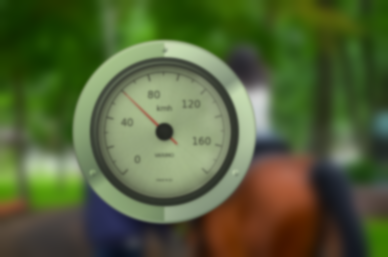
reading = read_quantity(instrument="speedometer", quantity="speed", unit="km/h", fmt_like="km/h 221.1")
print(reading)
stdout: km/h 60
